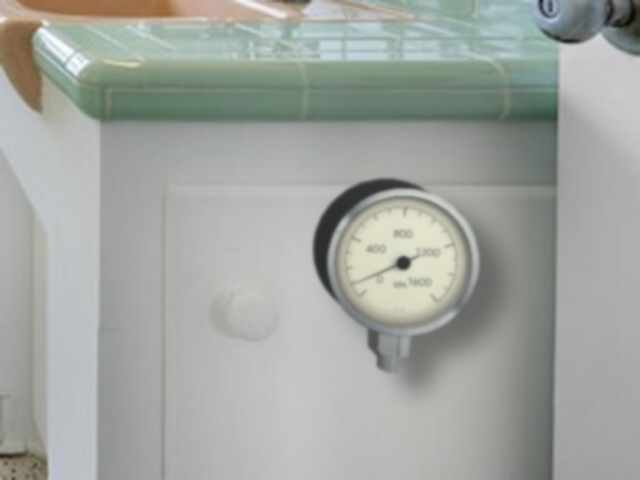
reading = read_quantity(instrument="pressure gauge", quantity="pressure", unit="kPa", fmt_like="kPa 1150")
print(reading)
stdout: kPa 100
